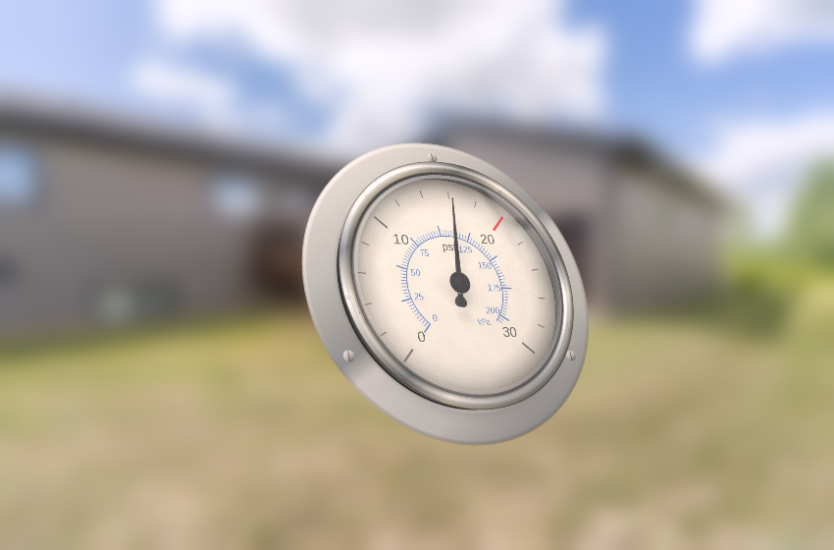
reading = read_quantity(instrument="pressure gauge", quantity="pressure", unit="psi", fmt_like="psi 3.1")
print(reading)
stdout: psi 16
